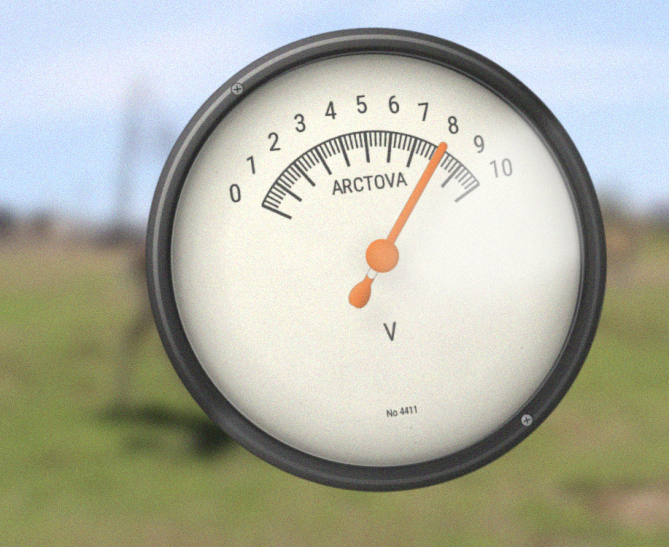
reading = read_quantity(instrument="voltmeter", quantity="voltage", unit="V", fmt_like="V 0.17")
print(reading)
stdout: V 8
